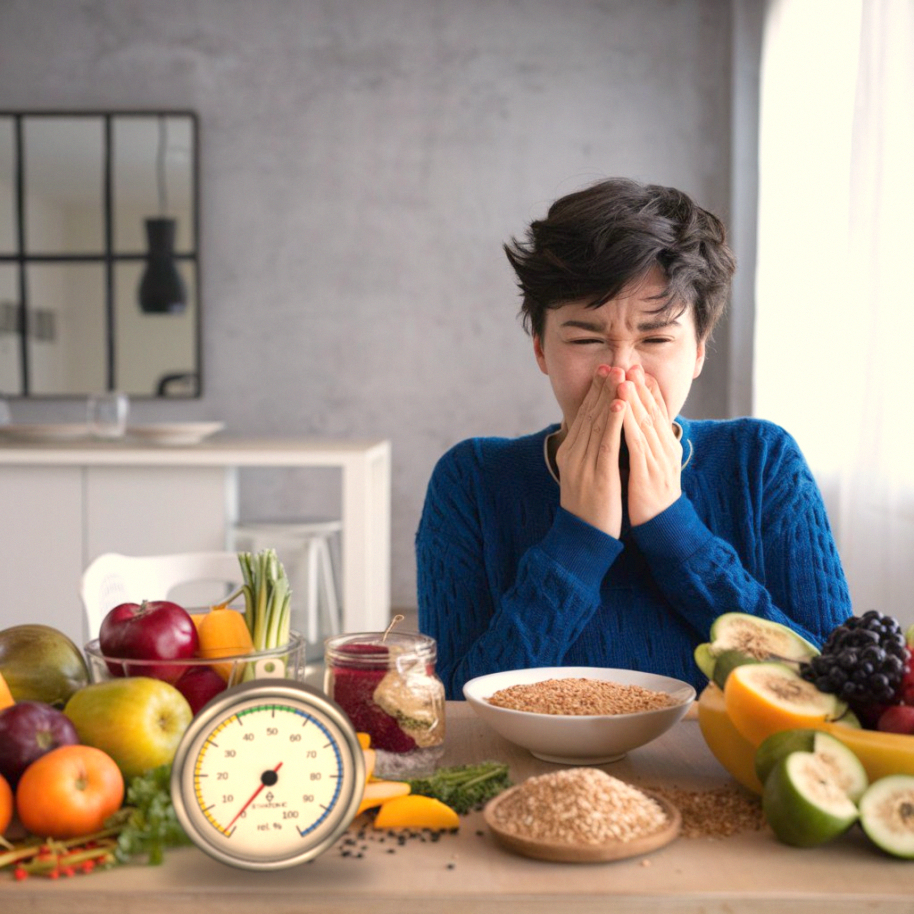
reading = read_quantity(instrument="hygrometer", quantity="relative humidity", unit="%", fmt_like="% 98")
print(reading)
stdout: % 2
